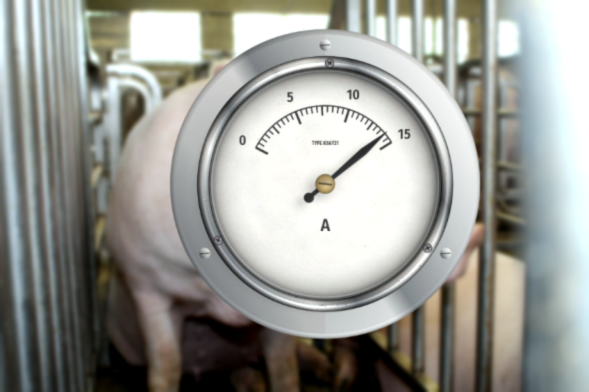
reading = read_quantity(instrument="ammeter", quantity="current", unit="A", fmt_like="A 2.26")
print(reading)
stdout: A 14
